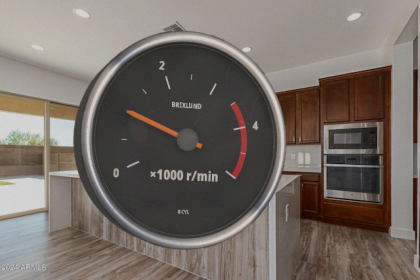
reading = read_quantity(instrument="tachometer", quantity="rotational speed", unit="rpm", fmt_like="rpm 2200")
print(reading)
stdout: rpm 1000
